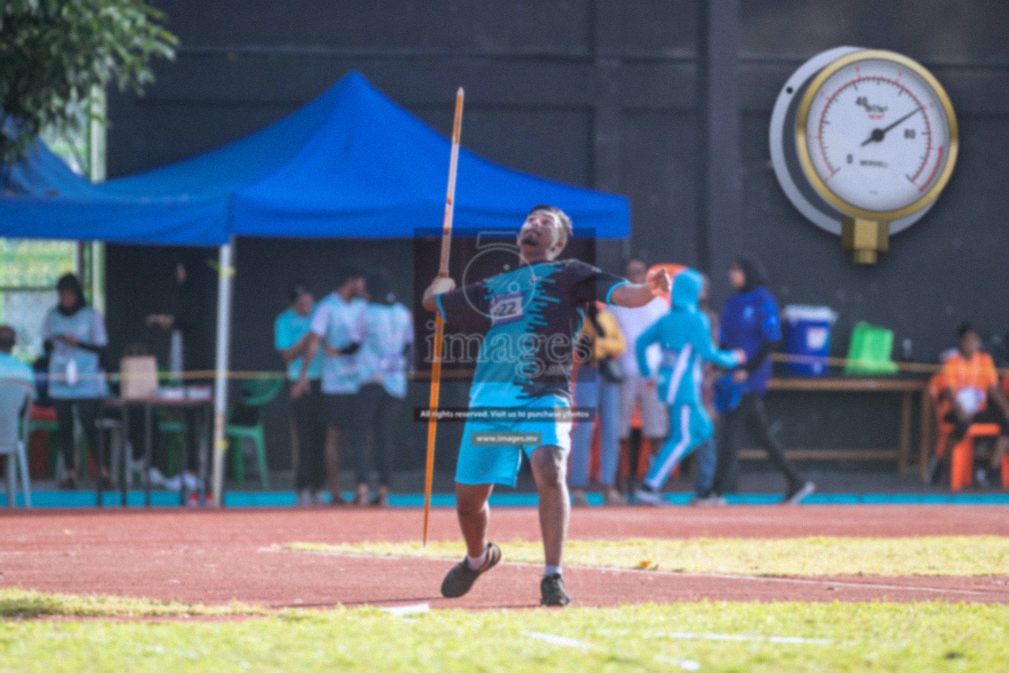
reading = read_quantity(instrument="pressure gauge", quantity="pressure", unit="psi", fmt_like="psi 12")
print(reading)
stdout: psi 70
